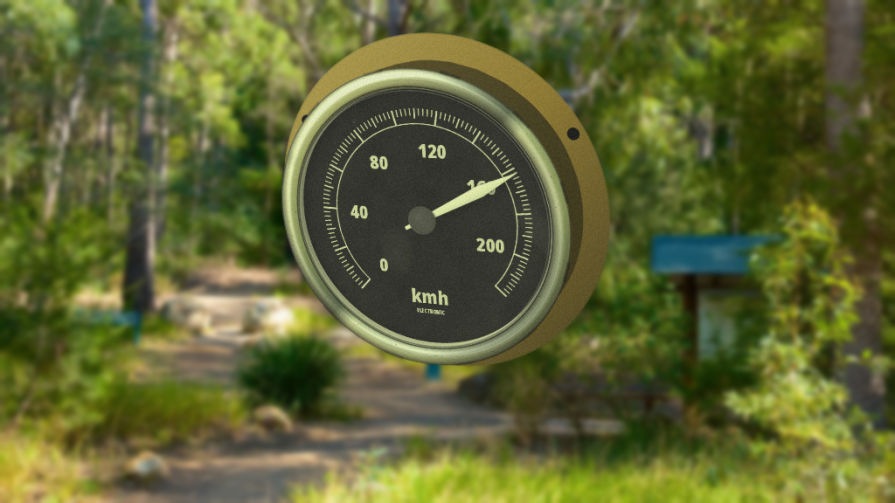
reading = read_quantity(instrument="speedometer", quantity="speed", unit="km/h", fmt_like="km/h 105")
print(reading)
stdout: km/h 162
